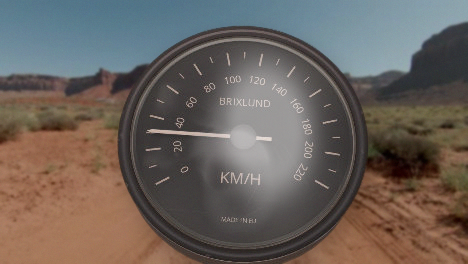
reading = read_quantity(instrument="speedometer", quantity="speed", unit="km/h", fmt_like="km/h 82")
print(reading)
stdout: km/h 30
